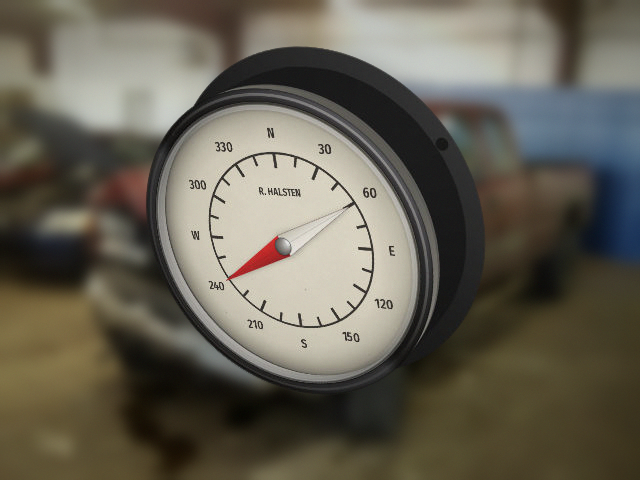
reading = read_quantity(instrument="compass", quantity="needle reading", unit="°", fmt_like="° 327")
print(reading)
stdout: ° 240
